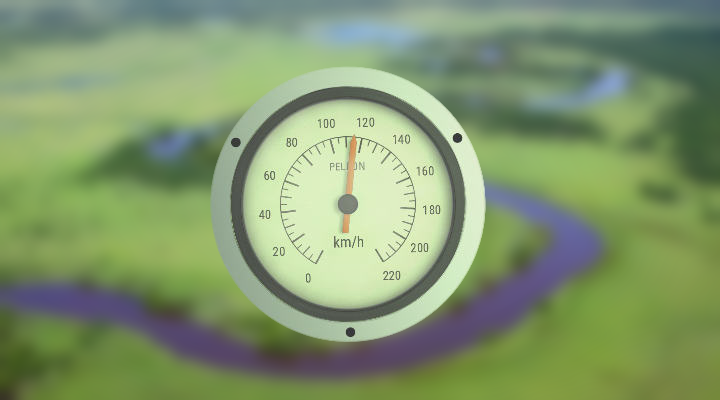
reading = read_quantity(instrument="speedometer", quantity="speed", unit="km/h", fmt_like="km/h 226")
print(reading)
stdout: km/h 115
